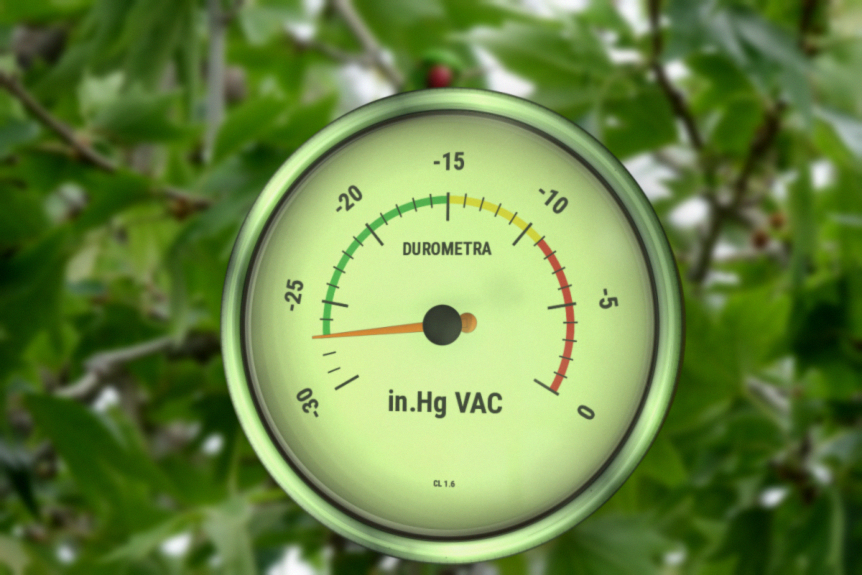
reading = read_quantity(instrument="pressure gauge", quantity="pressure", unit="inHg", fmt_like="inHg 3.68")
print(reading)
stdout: inHg -27
